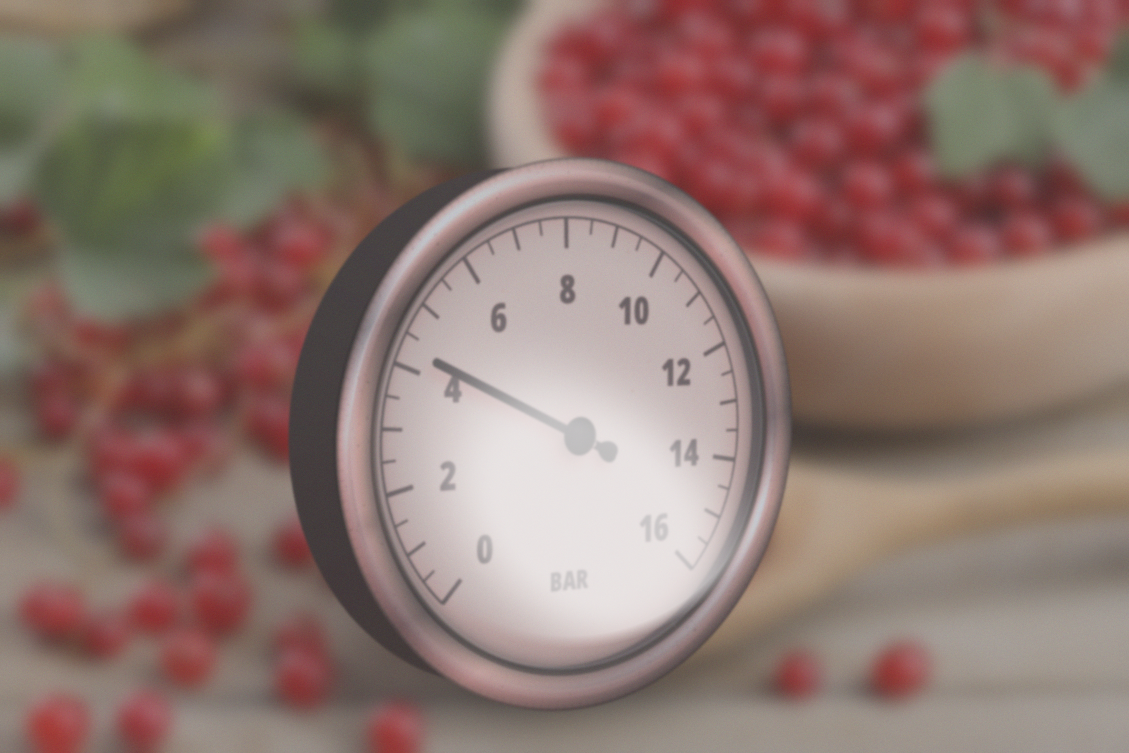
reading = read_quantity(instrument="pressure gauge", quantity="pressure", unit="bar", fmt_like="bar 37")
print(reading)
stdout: bar 4.25
